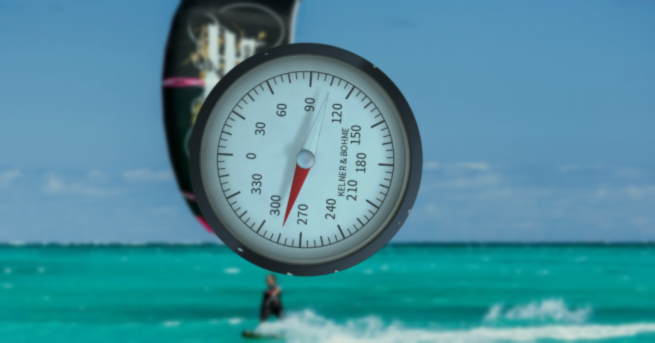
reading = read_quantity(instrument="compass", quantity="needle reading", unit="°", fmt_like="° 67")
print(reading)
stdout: ° 285
